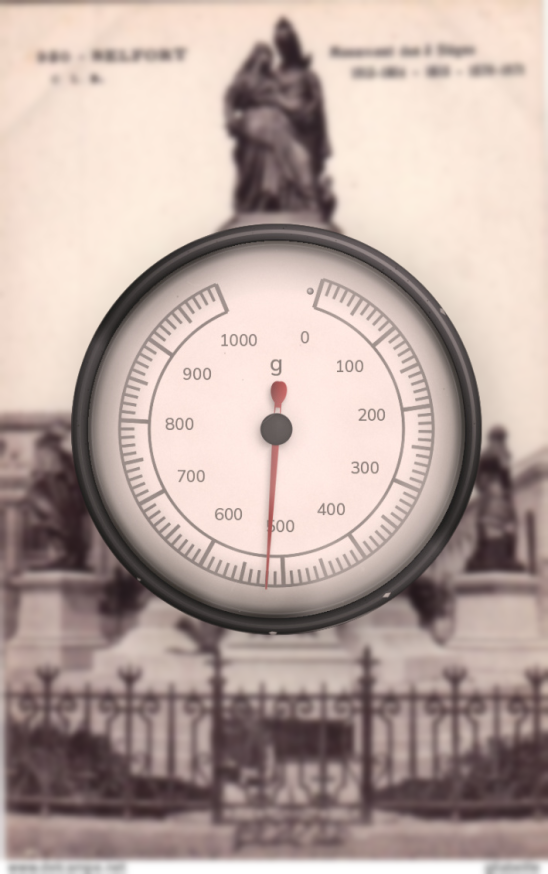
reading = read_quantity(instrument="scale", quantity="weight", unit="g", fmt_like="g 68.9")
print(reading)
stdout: g 520
